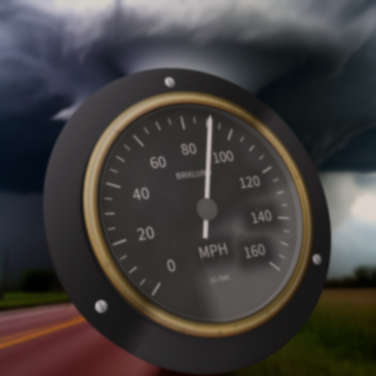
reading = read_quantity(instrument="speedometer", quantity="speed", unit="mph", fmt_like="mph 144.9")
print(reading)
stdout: mph 90
